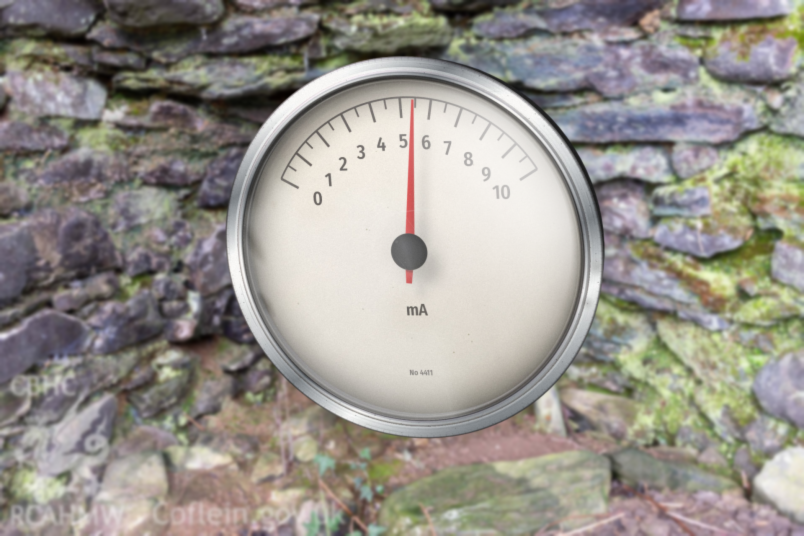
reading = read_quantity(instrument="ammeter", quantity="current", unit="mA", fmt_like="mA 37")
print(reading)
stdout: mA 5.5
